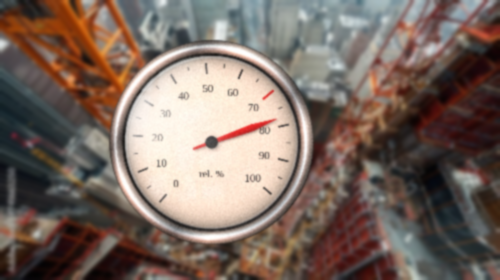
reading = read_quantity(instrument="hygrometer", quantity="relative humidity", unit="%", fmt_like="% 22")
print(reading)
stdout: % 77.5
